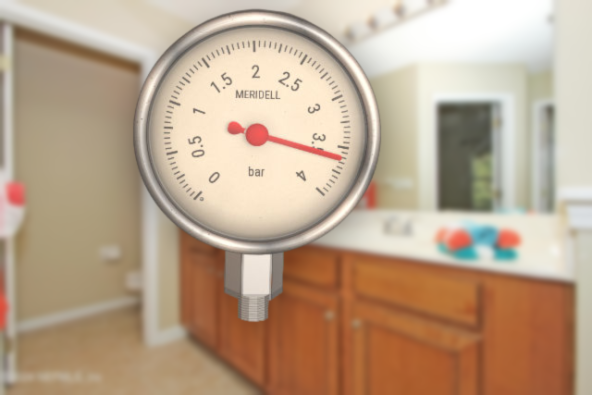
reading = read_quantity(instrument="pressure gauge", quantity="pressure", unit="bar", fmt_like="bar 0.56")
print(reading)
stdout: bar 3.6
